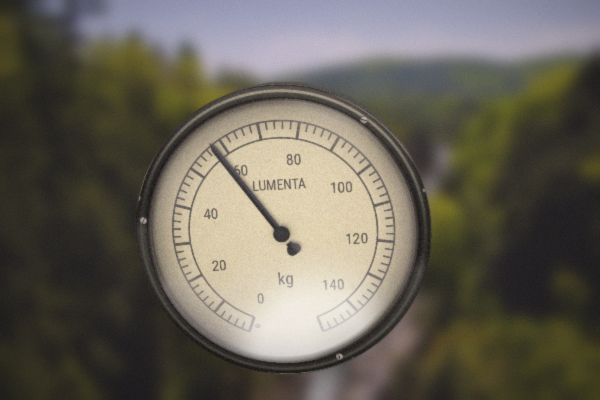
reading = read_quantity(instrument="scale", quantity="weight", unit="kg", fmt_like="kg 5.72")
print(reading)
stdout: kg 58
